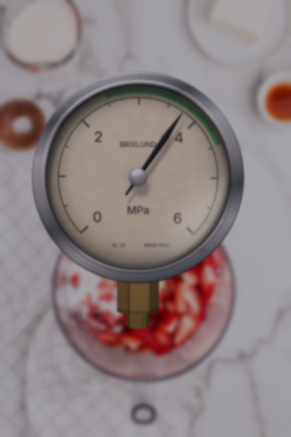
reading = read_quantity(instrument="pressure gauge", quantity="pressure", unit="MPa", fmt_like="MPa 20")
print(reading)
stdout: MPa 3.75
